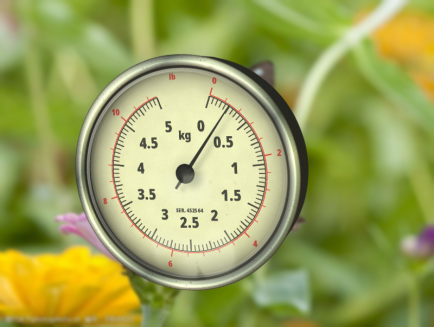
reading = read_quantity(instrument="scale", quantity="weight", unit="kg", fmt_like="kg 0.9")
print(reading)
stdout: kg 0.25
